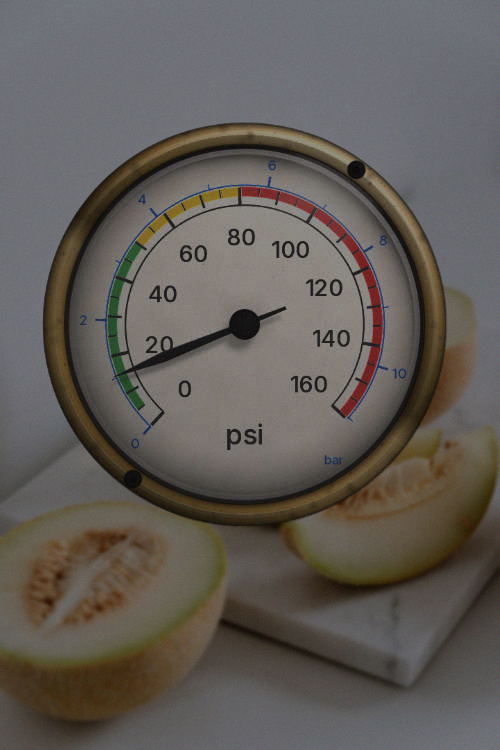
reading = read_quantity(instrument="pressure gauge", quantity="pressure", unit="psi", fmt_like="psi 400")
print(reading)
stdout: psi 15
